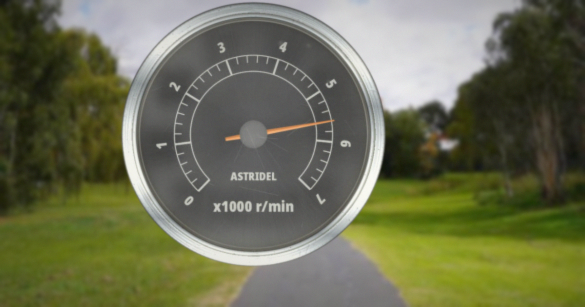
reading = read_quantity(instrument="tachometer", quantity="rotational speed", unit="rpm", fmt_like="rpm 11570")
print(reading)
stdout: rpm 5600
